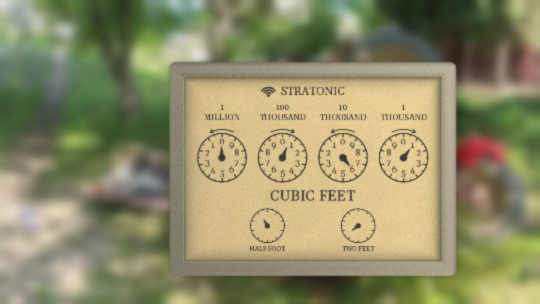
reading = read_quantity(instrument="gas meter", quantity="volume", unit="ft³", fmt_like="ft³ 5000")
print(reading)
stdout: ft³ 6100
